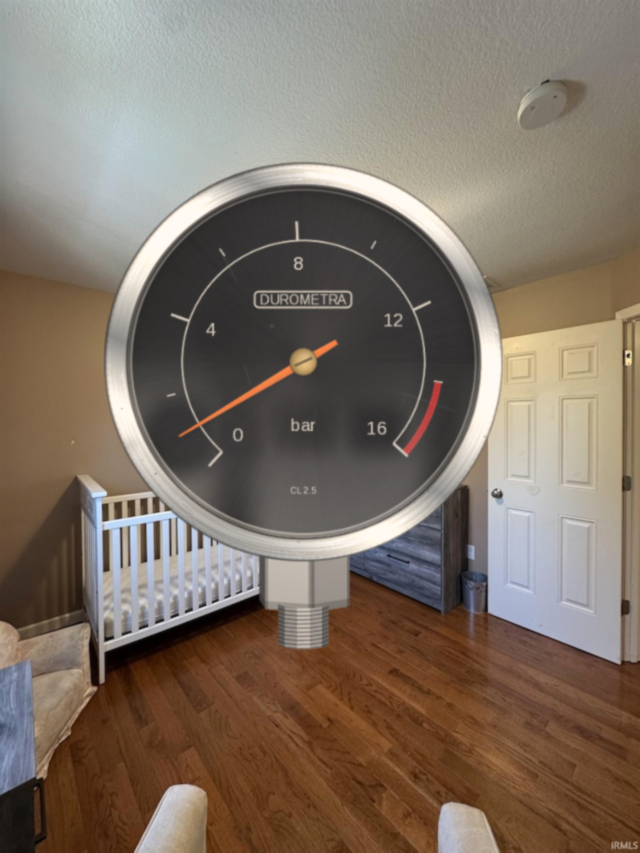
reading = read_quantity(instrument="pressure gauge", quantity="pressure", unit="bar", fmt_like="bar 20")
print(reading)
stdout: bar 1
